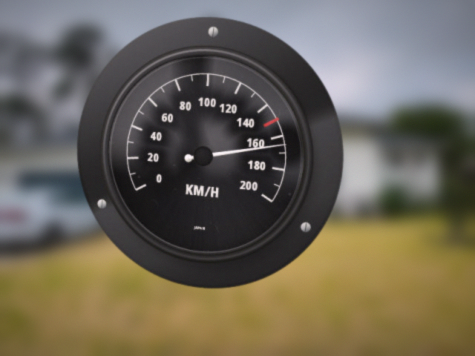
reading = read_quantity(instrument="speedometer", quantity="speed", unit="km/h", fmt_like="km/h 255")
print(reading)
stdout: km/h 165
